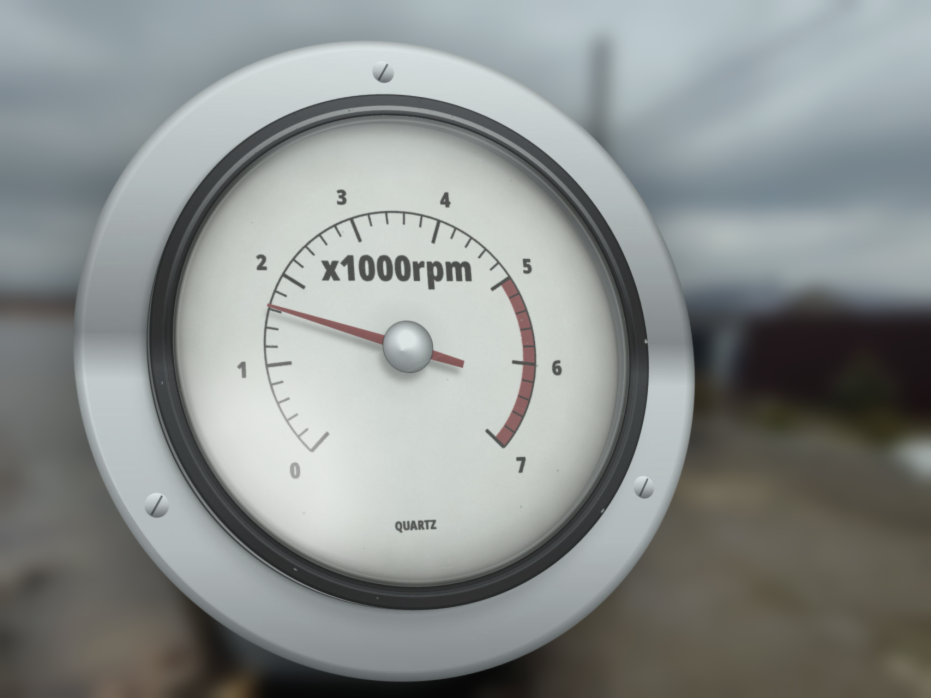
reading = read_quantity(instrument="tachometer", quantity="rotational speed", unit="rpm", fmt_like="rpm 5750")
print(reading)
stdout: rpm 1600
